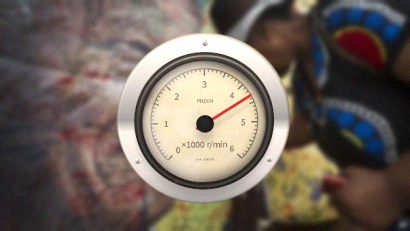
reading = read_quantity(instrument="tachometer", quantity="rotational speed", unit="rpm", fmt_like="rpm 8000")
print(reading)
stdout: rpm 4300
